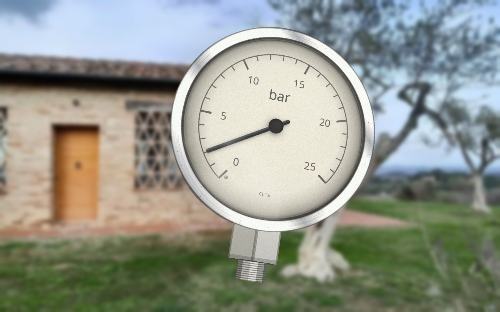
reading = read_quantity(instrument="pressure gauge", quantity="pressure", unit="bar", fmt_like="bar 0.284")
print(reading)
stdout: bar 2
